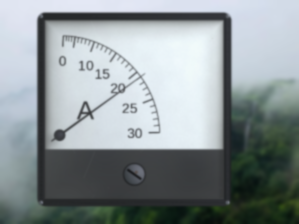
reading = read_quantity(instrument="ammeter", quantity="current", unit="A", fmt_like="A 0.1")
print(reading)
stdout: A 21
